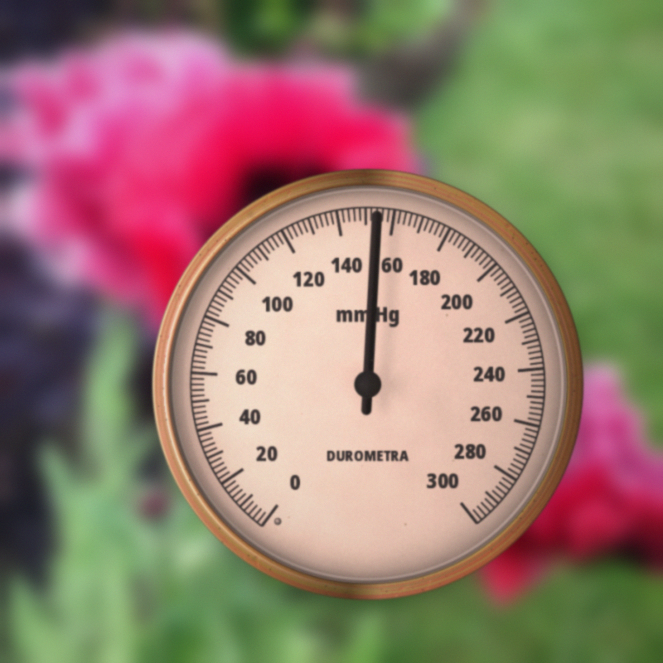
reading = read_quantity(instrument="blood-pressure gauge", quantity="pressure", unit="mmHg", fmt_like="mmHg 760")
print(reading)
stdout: mmHg 154
